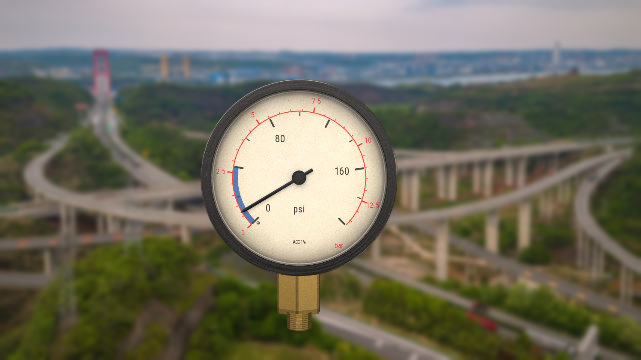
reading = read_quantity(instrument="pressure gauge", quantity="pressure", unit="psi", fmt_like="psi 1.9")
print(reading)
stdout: psi 10
